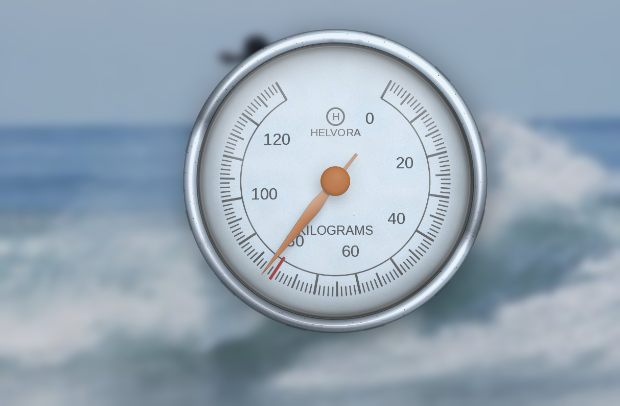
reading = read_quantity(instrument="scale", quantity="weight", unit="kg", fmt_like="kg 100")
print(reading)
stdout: kg 82
